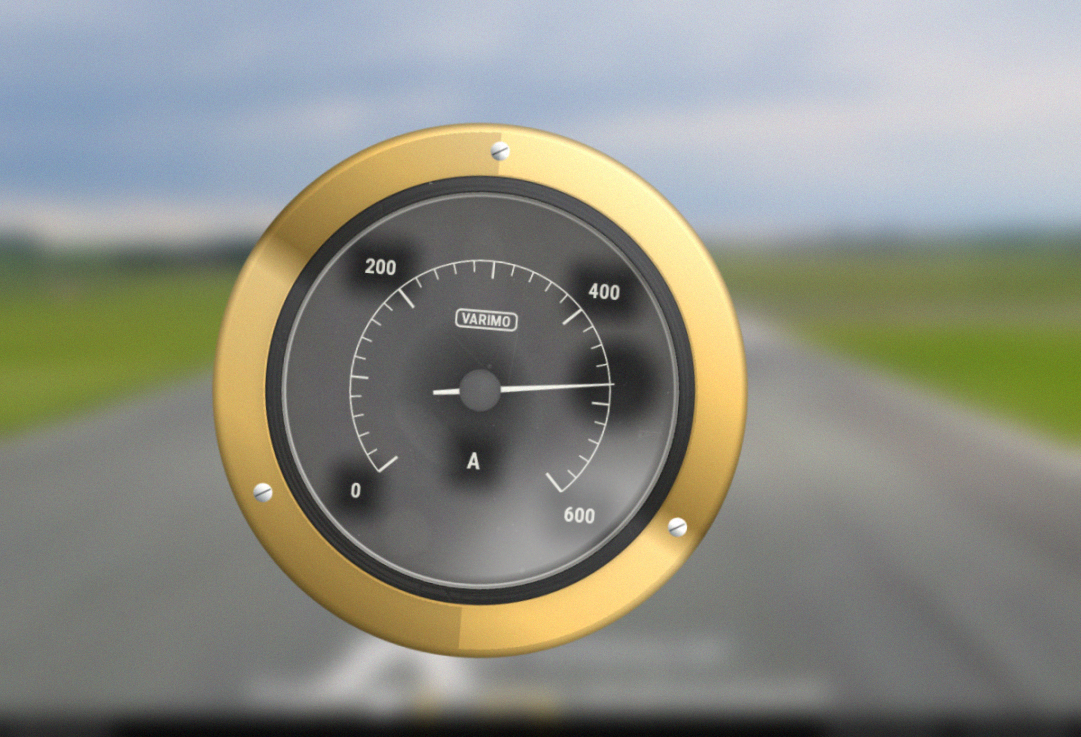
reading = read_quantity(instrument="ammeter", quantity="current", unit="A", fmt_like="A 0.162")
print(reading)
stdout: A 480
